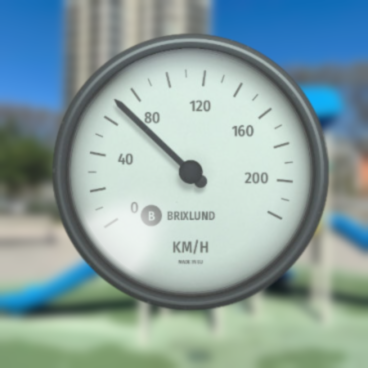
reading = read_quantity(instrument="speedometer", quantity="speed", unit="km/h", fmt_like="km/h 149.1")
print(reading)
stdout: km/h 70
